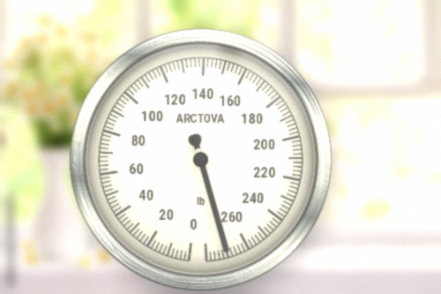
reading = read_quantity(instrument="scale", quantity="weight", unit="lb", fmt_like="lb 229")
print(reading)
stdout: lb 270
